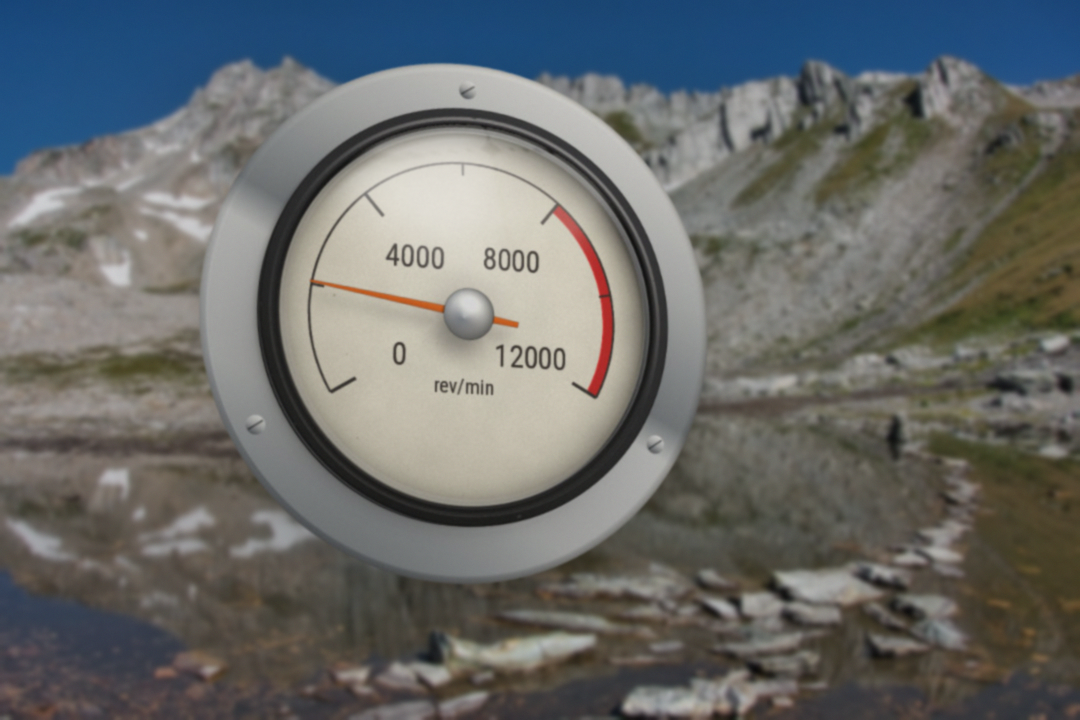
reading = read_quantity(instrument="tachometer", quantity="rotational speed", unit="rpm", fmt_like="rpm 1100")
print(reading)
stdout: rpm 2000
